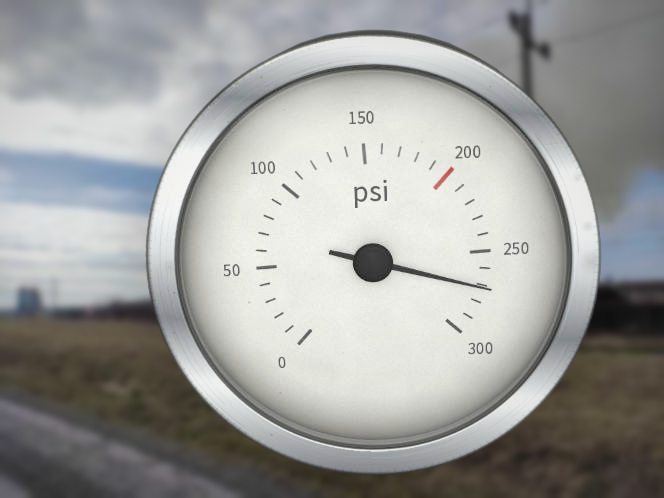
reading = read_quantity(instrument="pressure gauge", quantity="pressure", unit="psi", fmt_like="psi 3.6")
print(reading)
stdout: psi 270
